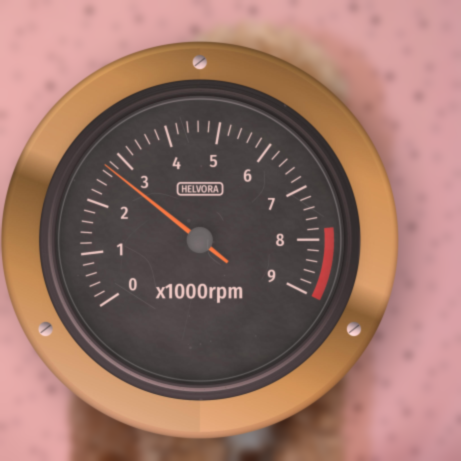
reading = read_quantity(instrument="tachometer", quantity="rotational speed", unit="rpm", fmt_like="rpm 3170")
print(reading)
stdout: rpm 2700
